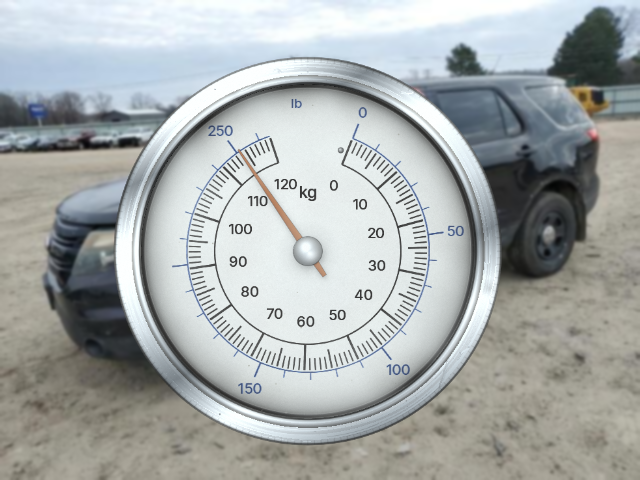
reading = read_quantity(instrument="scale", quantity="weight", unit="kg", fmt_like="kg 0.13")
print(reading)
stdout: kg 114
